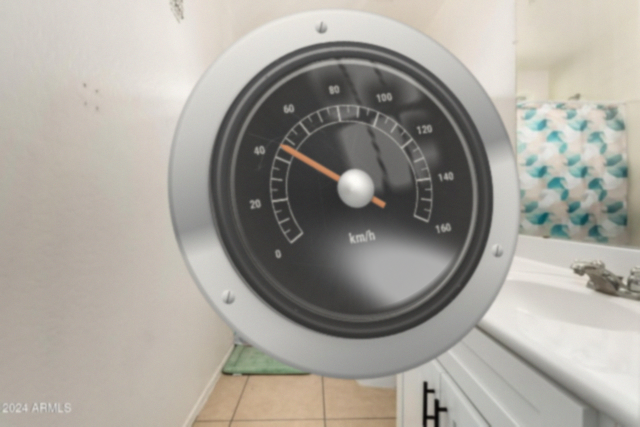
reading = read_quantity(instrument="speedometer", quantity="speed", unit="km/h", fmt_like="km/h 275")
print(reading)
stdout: km/h 45
